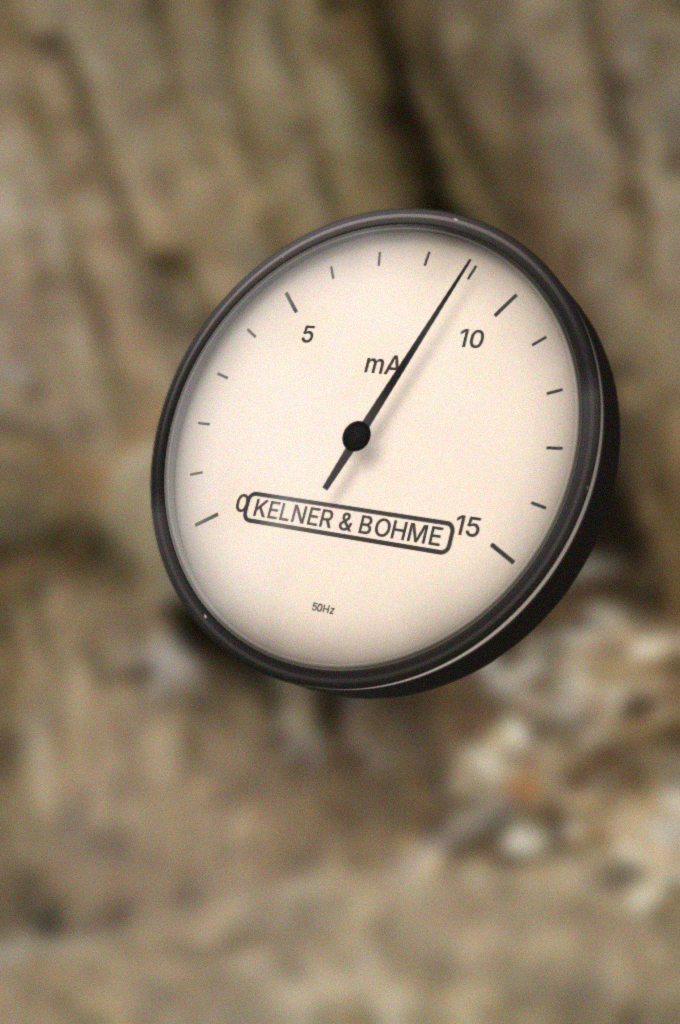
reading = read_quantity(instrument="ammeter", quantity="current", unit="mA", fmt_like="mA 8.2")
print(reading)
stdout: mA 9
